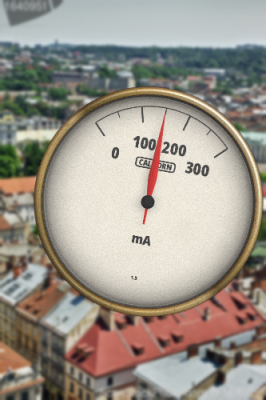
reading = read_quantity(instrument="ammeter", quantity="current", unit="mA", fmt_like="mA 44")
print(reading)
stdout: mA 150
